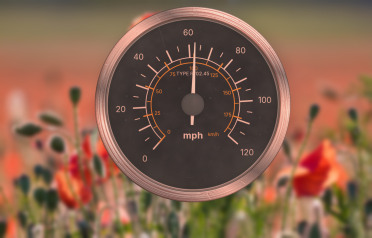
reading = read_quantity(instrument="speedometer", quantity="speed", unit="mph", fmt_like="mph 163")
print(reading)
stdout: mph 62.5
